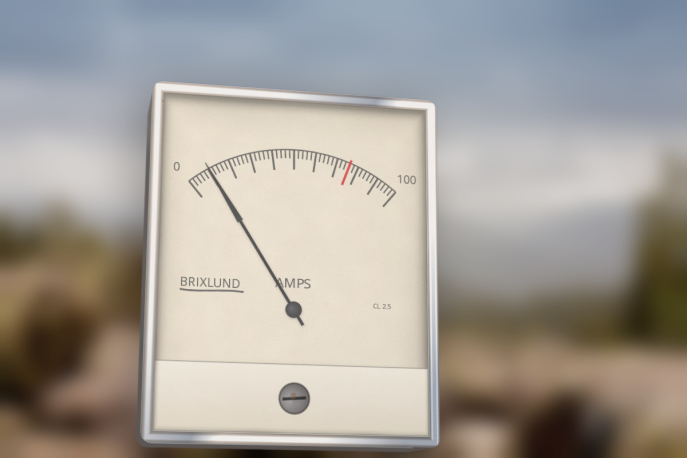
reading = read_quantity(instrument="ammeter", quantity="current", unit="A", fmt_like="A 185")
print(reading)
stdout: A 10
